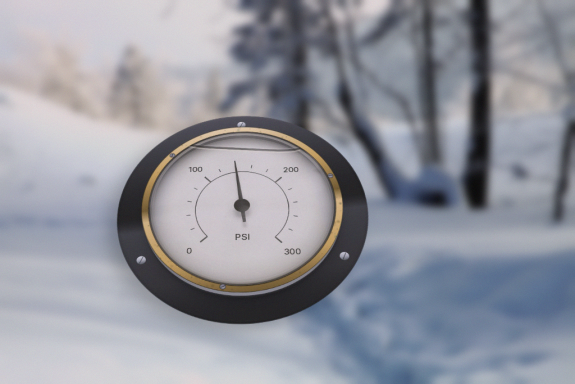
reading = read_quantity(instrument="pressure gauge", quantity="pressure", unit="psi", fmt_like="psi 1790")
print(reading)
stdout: psi 140
